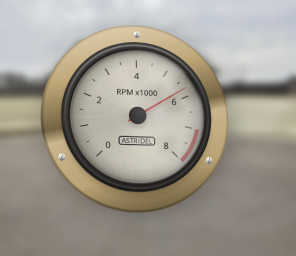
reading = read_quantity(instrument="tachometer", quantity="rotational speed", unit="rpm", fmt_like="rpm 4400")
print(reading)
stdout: rpm 5750
